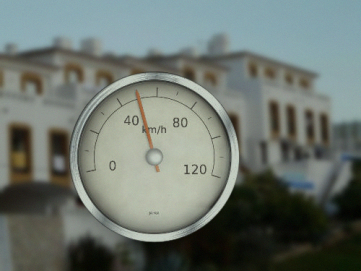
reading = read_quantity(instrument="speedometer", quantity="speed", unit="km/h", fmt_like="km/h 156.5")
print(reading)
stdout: km/h 50
